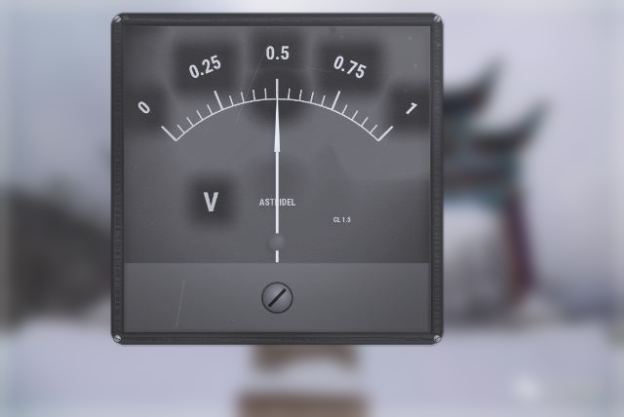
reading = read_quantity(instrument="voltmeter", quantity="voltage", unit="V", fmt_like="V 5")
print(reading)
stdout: V 0.5
